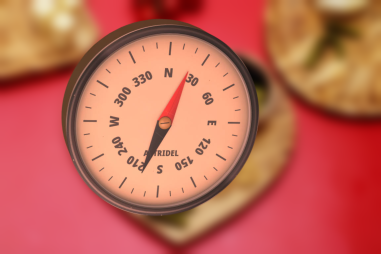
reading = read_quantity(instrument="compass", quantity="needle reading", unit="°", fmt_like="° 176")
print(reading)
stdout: ° 20
